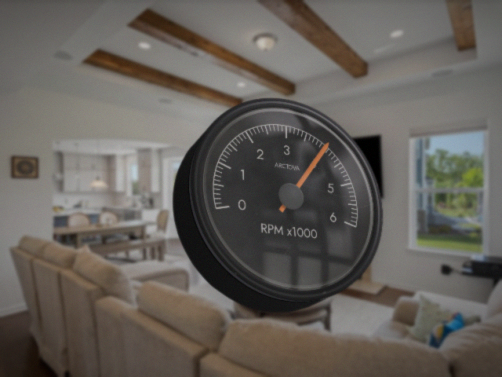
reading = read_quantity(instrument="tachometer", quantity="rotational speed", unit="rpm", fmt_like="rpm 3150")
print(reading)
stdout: rpm 4000
